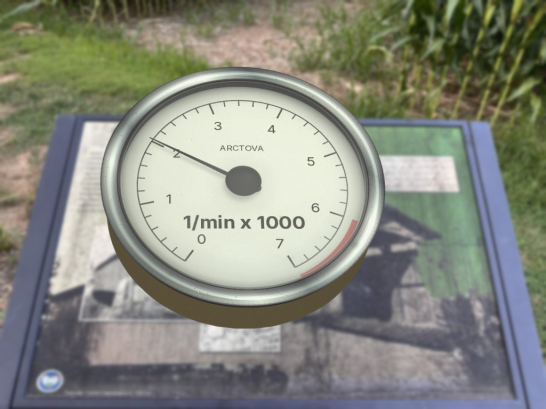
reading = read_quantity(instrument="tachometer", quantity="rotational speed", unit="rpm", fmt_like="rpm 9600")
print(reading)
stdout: rpm 2000
